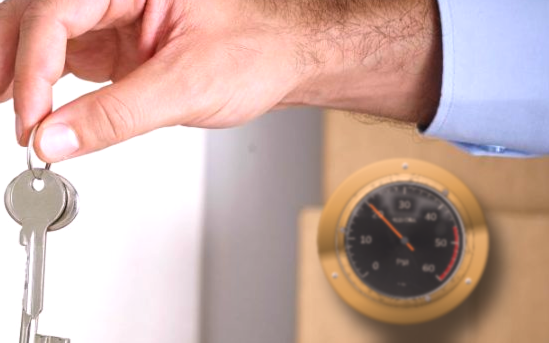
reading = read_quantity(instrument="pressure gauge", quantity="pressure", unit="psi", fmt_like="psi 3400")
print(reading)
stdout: psi 20
